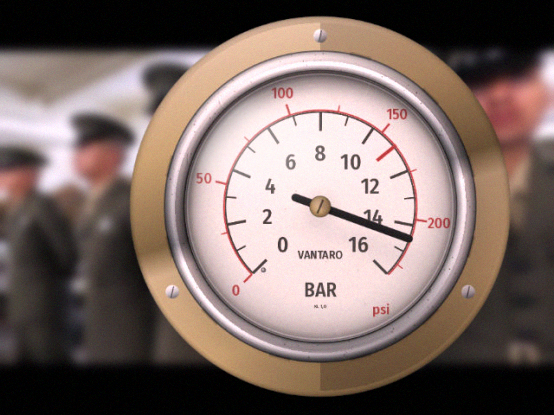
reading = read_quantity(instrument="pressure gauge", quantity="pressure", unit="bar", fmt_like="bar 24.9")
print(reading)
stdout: bar 14.5
